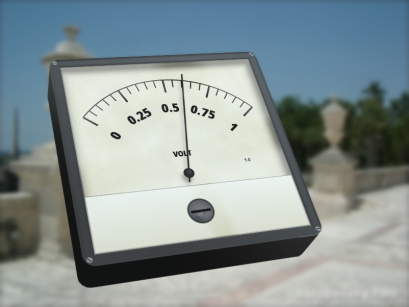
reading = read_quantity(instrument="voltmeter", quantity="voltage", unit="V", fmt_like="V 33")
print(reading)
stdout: V 0.6
